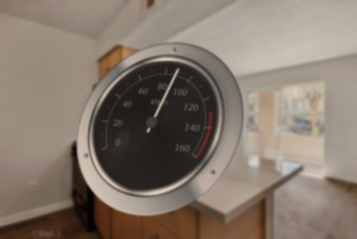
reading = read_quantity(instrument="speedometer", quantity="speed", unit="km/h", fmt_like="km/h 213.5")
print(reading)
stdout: km/h 90
